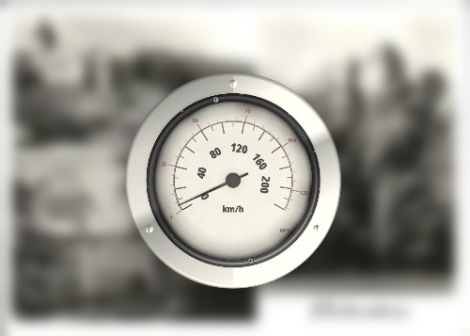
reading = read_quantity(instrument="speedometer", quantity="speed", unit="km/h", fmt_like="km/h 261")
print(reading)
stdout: km/h 5
